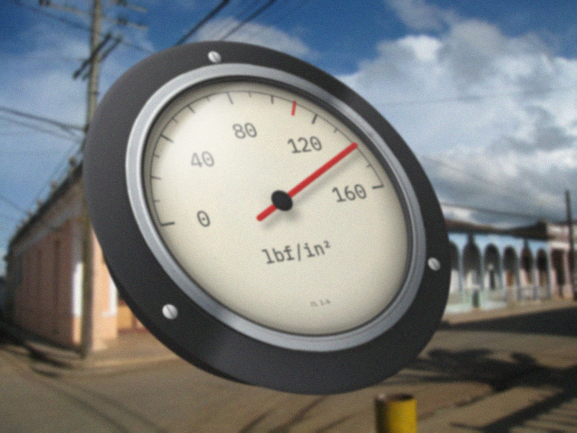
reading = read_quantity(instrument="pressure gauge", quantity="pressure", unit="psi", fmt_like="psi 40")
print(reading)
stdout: psi 140
